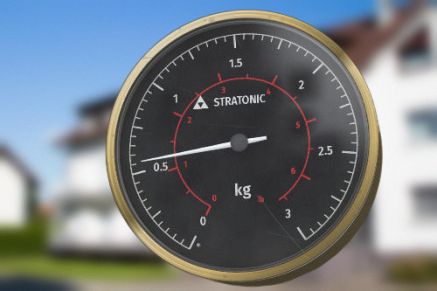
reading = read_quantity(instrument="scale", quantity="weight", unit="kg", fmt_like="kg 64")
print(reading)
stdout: kg 0.55
